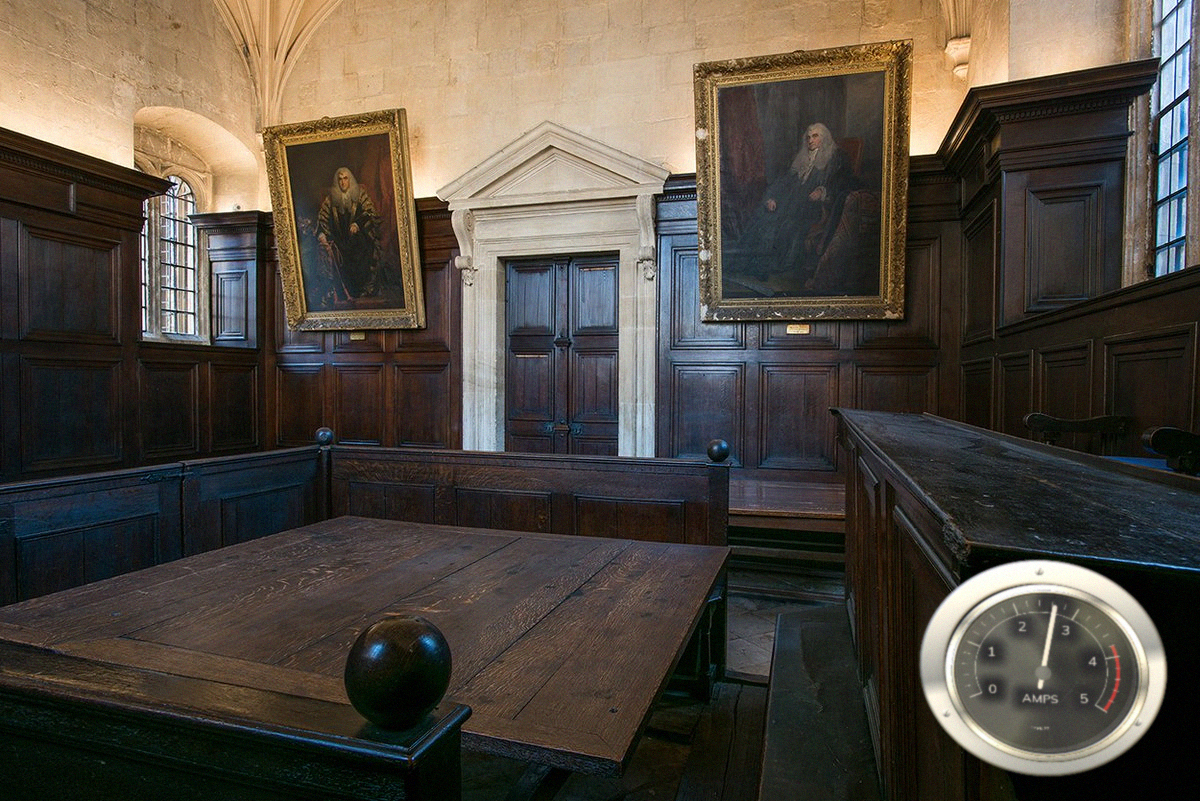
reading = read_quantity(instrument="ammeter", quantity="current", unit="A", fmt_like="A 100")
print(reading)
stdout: A 2.6
